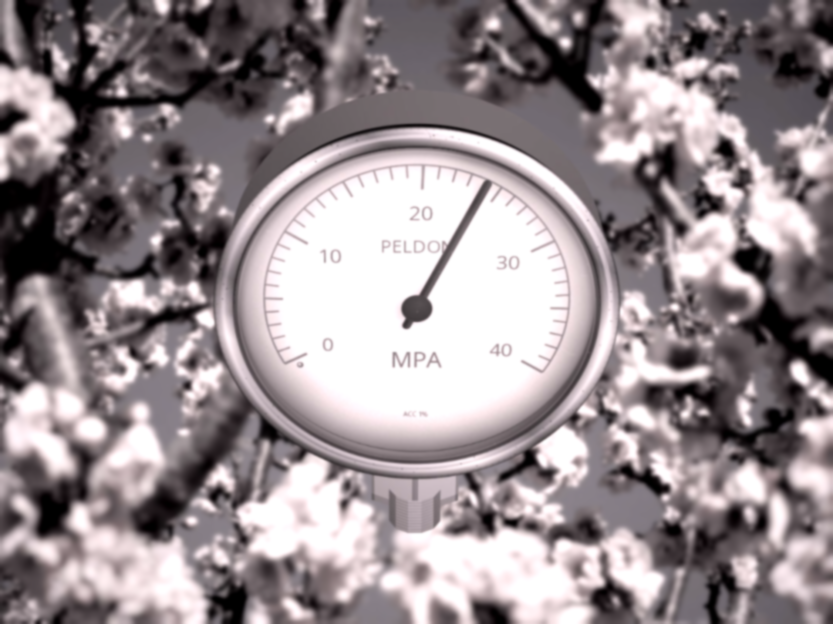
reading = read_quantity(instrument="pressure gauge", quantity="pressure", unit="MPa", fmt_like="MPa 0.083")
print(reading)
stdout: MPa 24
